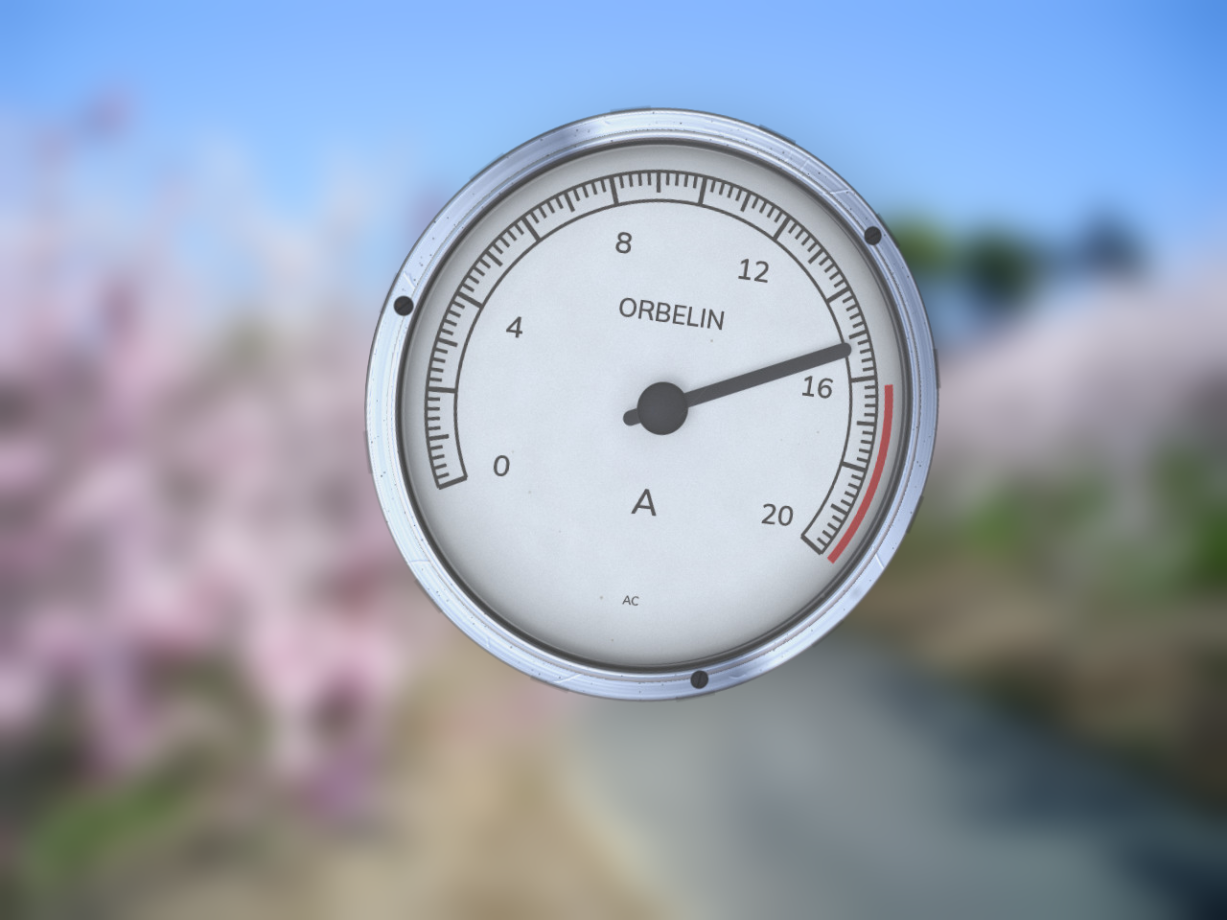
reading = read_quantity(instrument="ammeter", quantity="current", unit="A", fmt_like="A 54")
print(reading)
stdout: A 15.2
